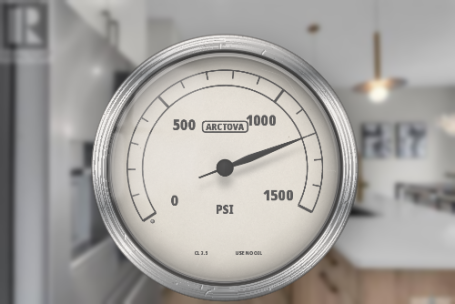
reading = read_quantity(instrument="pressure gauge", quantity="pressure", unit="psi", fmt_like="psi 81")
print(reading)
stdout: psi 1200
